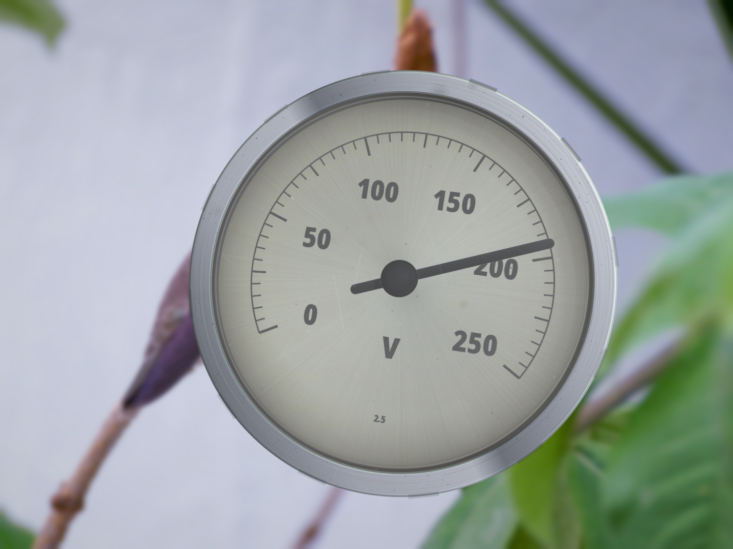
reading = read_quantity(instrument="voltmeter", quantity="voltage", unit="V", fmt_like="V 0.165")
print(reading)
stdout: V 195
